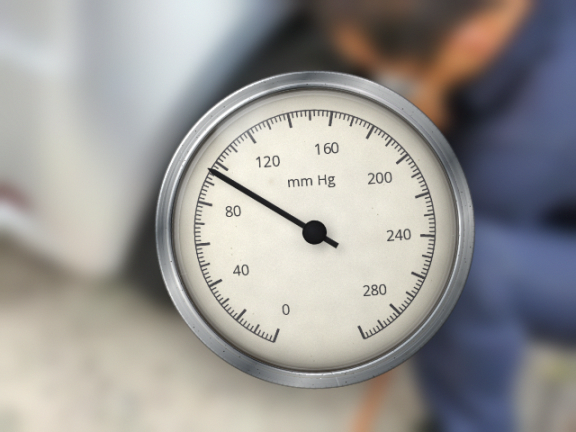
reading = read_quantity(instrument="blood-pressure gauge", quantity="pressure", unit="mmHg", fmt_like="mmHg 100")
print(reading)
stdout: mmHg 96
